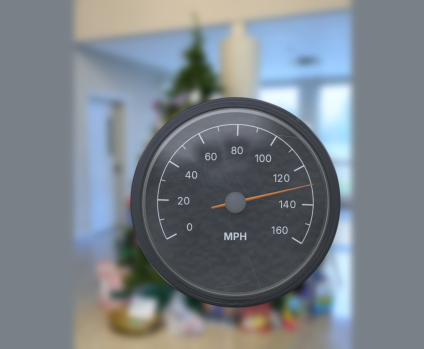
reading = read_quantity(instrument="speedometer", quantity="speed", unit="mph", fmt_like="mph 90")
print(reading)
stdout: mph 130
